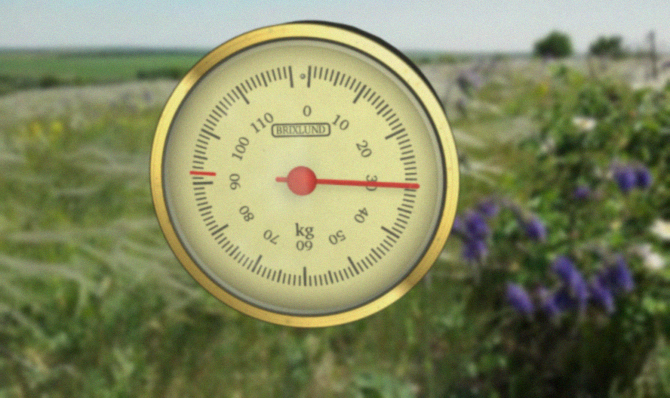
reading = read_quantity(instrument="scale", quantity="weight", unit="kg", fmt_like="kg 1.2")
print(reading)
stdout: kg 30
